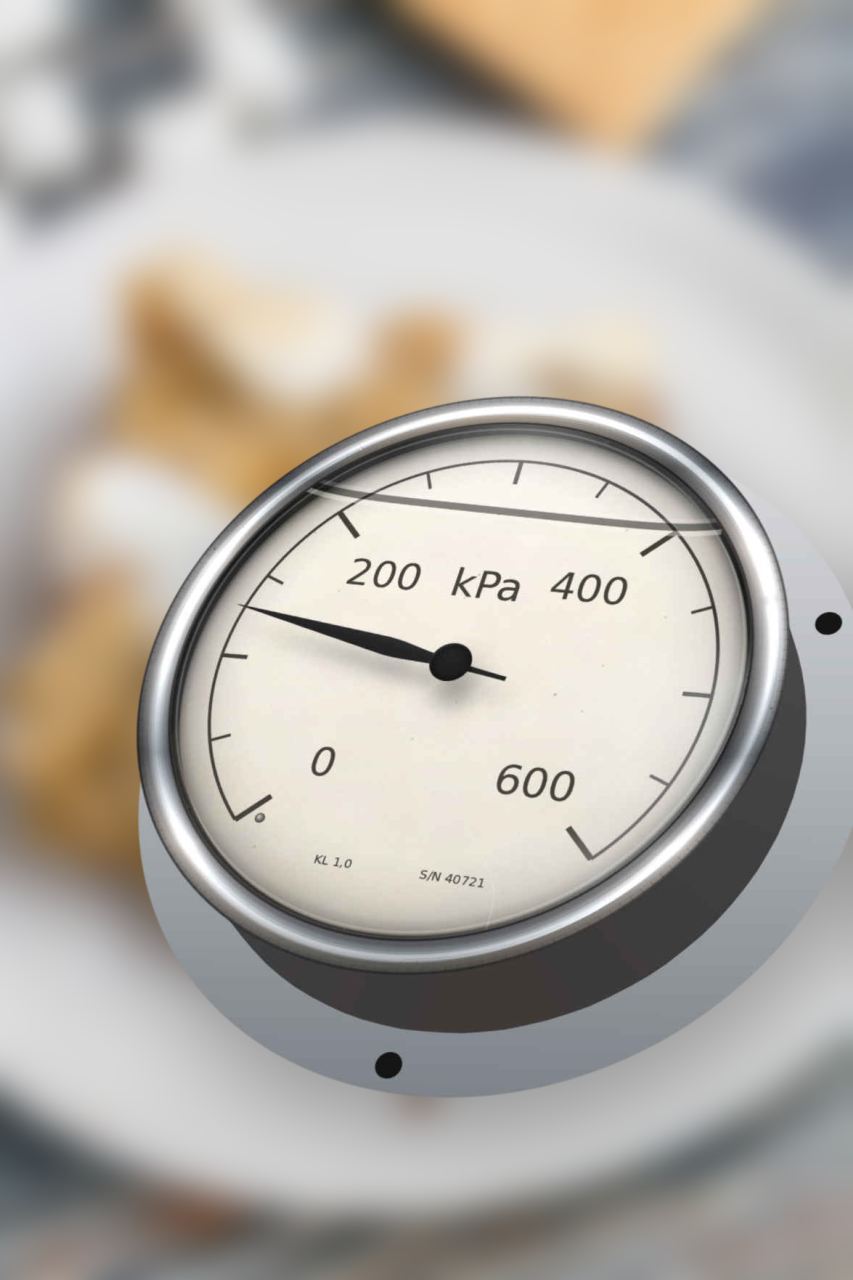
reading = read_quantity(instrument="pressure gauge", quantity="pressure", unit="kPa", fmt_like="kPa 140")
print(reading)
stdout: kPa 125
